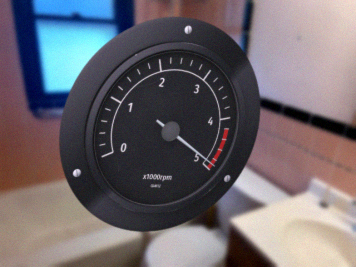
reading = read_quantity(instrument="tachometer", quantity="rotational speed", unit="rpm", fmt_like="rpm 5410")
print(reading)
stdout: rpm 4900
